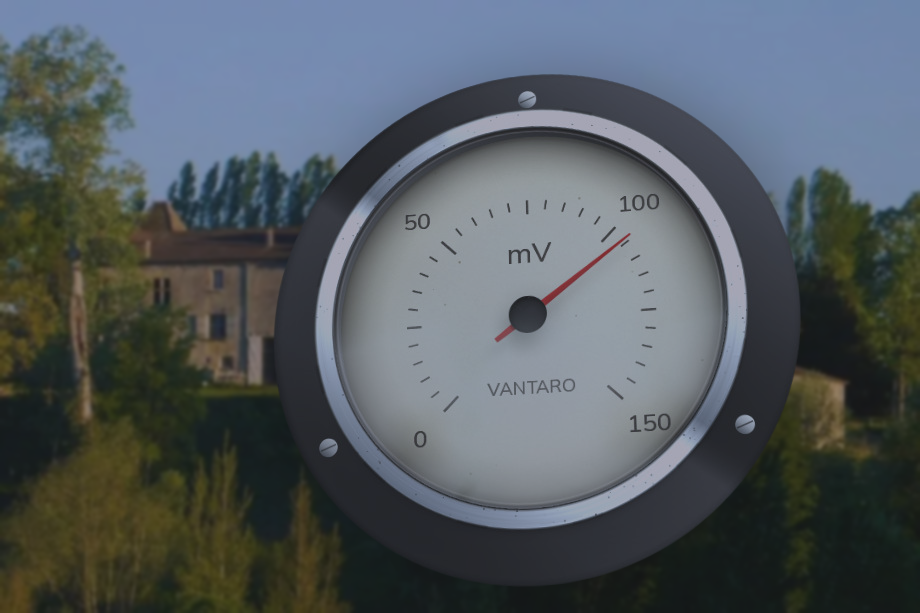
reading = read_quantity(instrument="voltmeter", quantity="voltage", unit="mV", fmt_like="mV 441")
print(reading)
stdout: mV 105
